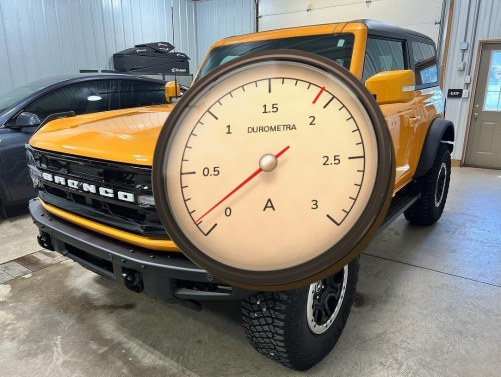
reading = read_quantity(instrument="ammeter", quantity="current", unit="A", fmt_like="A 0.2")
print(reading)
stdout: A 0.1
